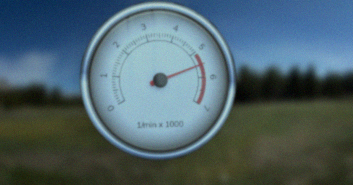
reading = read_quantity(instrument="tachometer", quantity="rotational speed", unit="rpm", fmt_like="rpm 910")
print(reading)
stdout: rpm 5500
